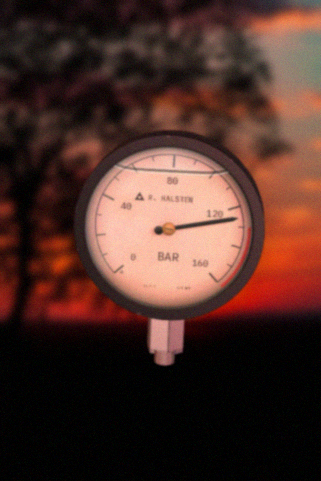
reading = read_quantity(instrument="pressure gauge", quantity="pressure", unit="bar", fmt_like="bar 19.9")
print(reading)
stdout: bar 125
